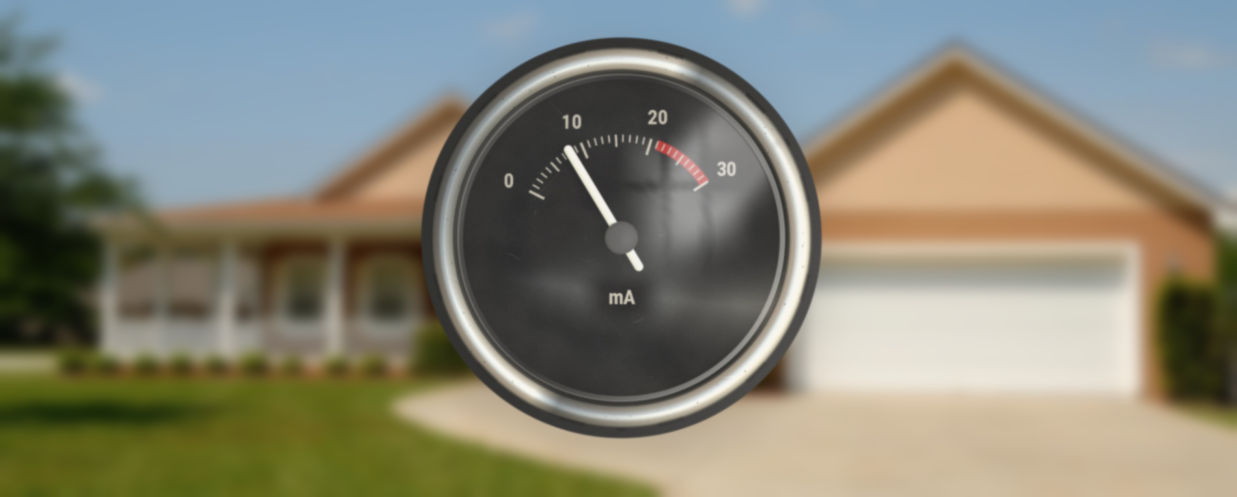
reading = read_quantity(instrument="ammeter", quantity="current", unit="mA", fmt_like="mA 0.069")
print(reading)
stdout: mA 8
